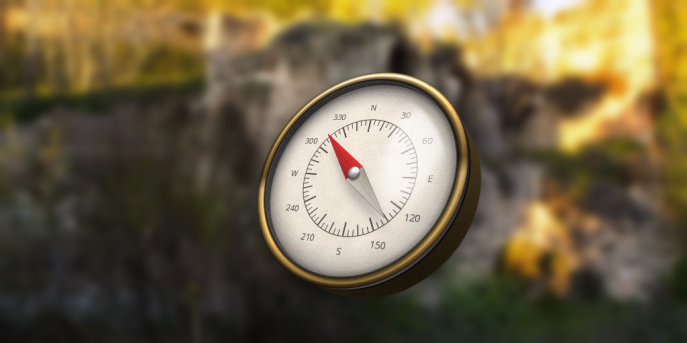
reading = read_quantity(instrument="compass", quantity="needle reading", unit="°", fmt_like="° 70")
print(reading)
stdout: ° 315
